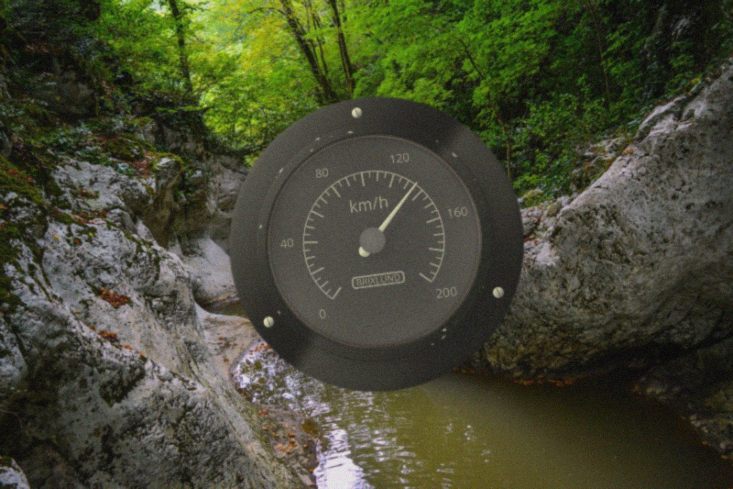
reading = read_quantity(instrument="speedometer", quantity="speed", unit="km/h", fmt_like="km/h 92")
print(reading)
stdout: km/h 135
